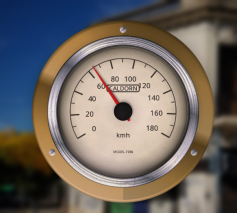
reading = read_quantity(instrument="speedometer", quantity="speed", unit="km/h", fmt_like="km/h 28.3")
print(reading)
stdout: km/h 65
